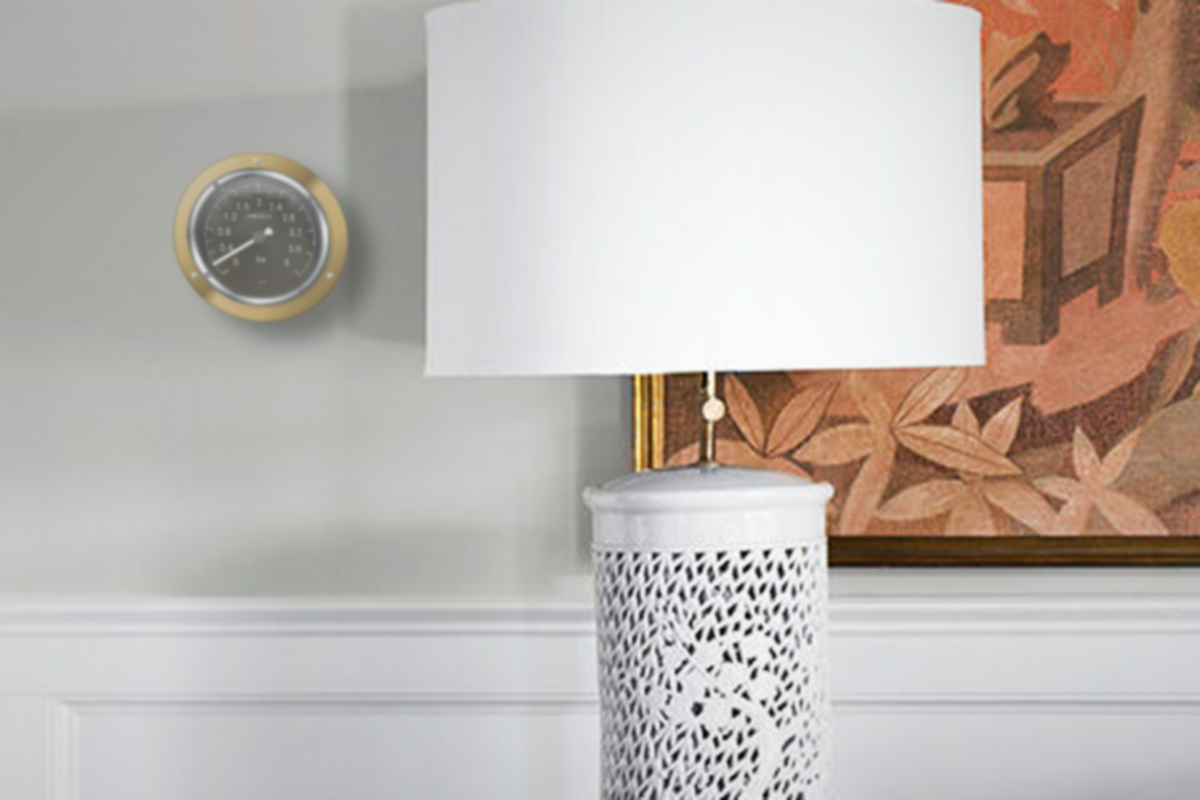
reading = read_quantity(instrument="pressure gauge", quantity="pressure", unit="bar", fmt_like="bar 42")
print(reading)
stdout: bar 0.2
